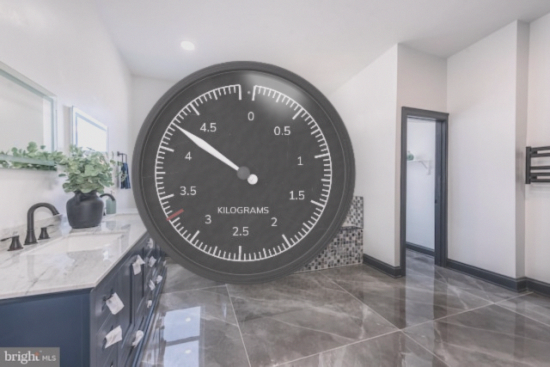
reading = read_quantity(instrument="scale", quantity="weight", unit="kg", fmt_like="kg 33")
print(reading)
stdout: kg 4.25
